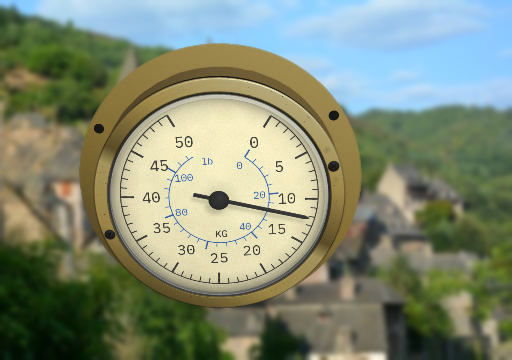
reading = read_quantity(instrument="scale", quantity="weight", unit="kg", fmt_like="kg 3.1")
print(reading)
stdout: kg 12
